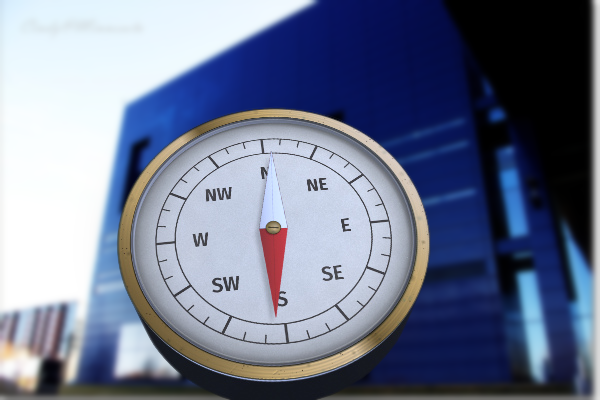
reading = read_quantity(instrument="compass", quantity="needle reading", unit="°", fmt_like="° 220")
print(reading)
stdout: ° 185
